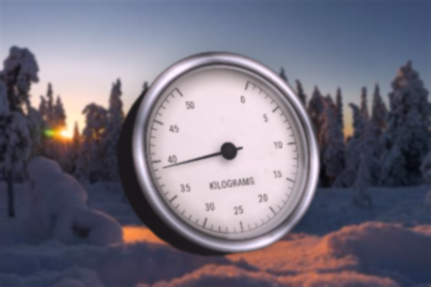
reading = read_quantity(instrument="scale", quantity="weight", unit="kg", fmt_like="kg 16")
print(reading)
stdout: kg 39
